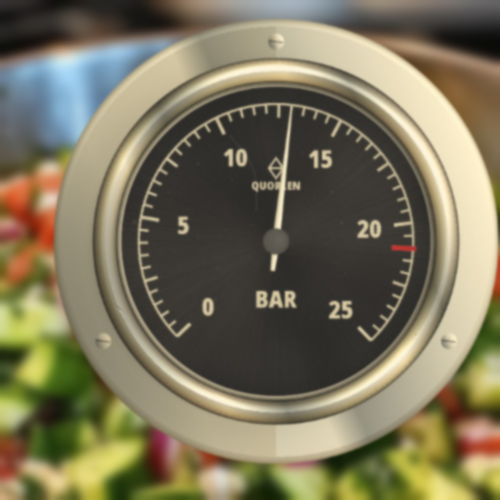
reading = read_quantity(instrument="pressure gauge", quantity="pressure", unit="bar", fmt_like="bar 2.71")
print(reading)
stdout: bar 13
